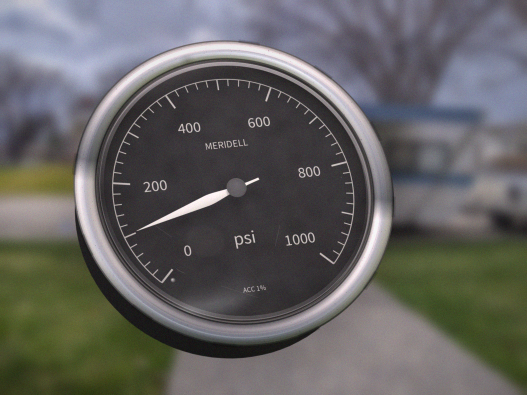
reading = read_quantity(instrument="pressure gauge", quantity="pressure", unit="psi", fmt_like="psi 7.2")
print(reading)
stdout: psi 100
